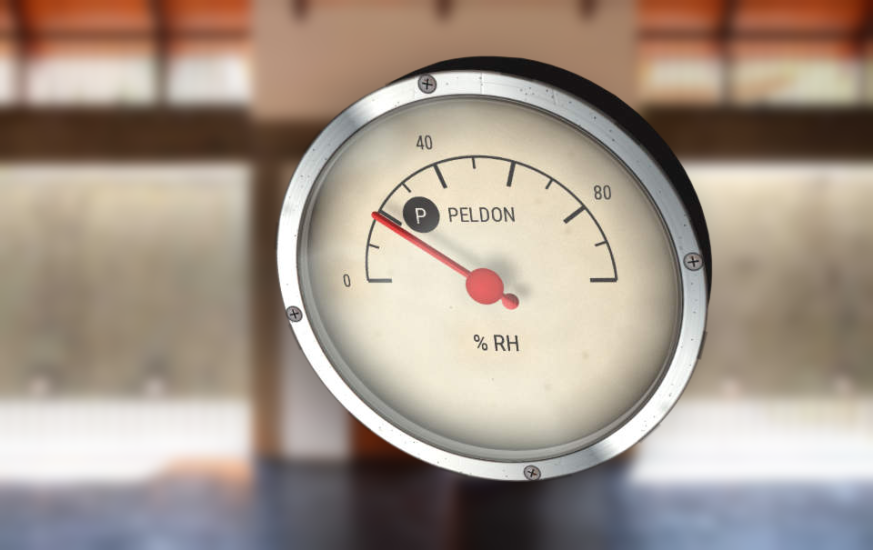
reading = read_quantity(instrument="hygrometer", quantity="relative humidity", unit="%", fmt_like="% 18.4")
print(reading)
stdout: % 20
